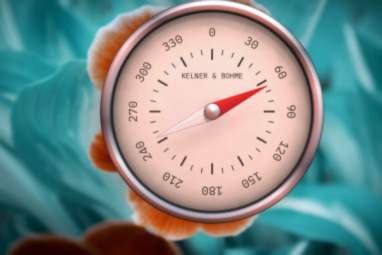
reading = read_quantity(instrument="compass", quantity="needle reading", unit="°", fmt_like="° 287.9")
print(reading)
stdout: ° 65
